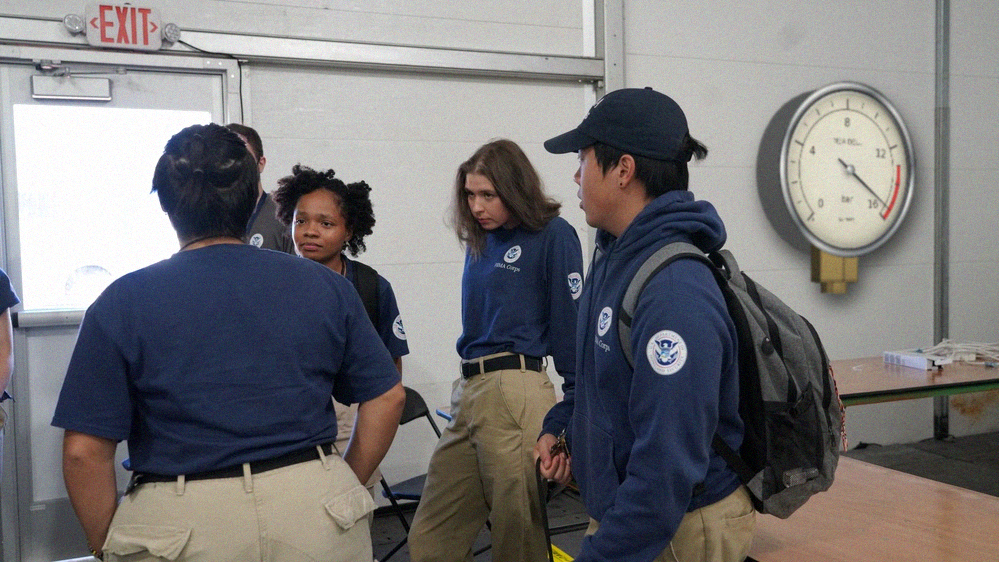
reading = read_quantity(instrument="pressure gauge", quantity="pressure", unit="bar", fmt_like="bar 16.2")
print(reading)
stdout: bar 15.5
